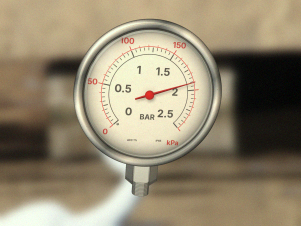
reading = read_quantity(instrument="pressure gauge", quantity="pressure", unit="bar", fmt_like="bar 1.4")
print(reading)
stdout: bar 1.9
